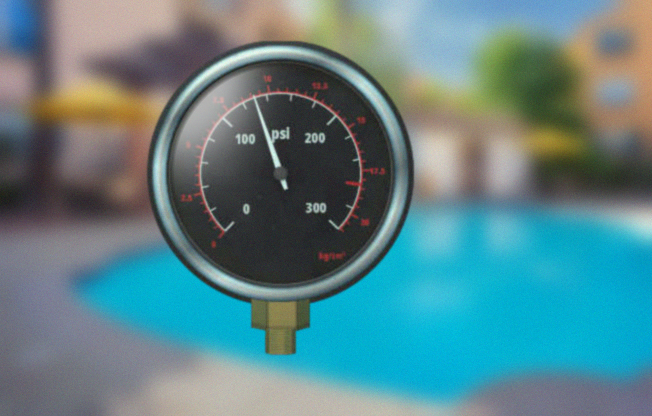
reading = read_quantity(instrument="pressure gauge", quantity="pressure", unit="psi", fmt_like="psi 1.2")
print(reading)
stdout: psi 130
